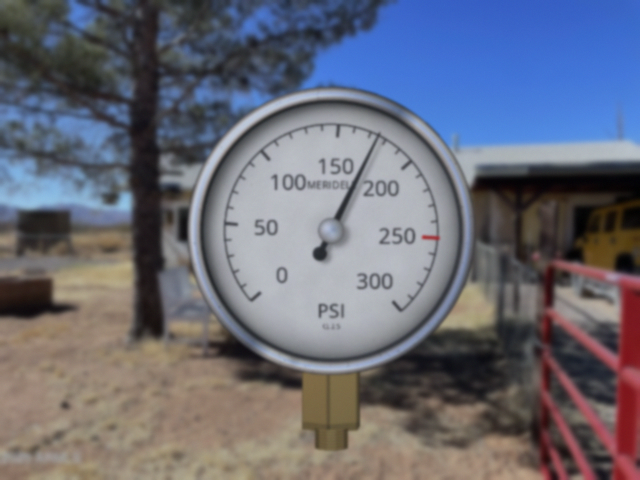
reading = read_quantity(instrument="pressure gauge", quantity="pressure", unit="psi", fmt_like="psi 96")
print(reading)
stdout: psi 175
